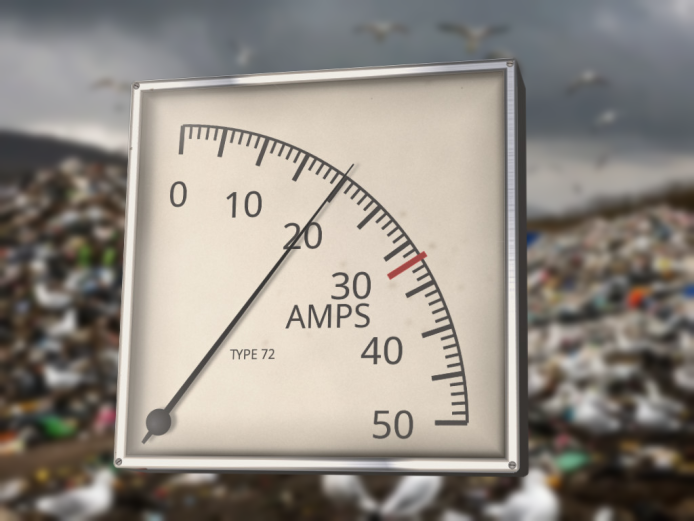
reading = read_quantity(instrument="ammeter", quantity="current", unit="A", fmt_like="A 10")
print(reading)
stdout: A 20
